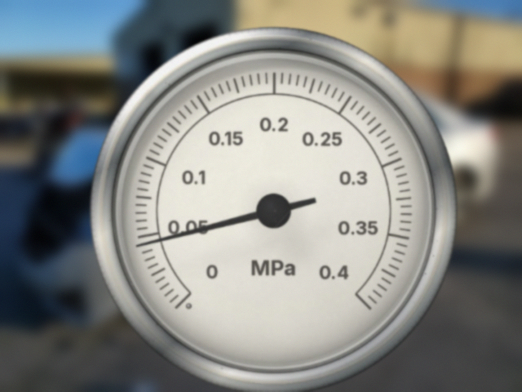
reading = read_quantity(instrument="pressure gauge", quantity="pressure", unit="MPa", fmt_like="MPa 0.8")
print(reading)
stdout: MPa 0.045
